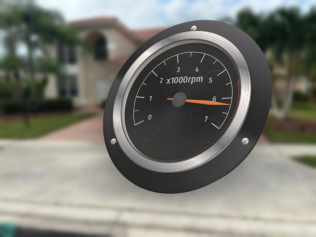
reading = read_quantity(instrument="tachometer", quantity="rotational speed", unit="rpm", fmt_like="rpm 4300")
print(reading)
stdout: rpm 6250
